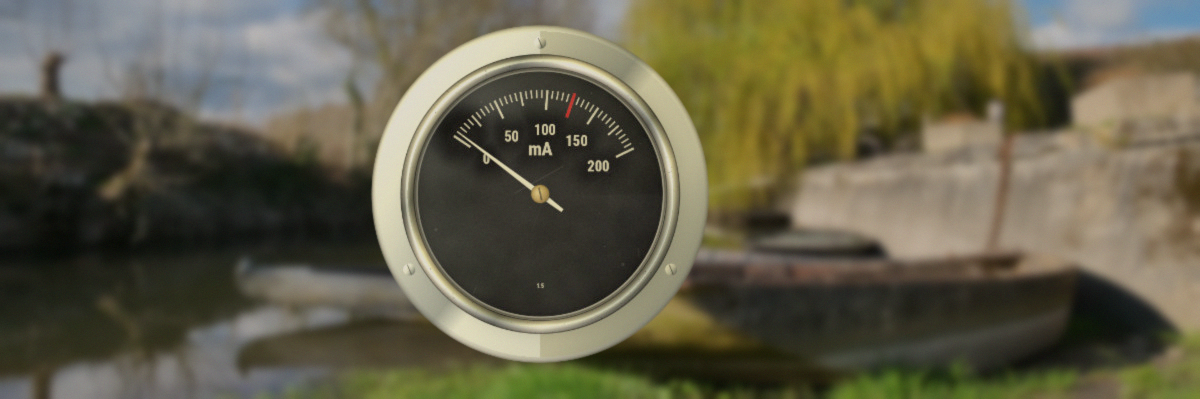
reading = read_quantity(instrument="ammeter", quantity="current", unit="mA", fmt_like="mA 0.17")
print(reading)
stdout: mA 5
